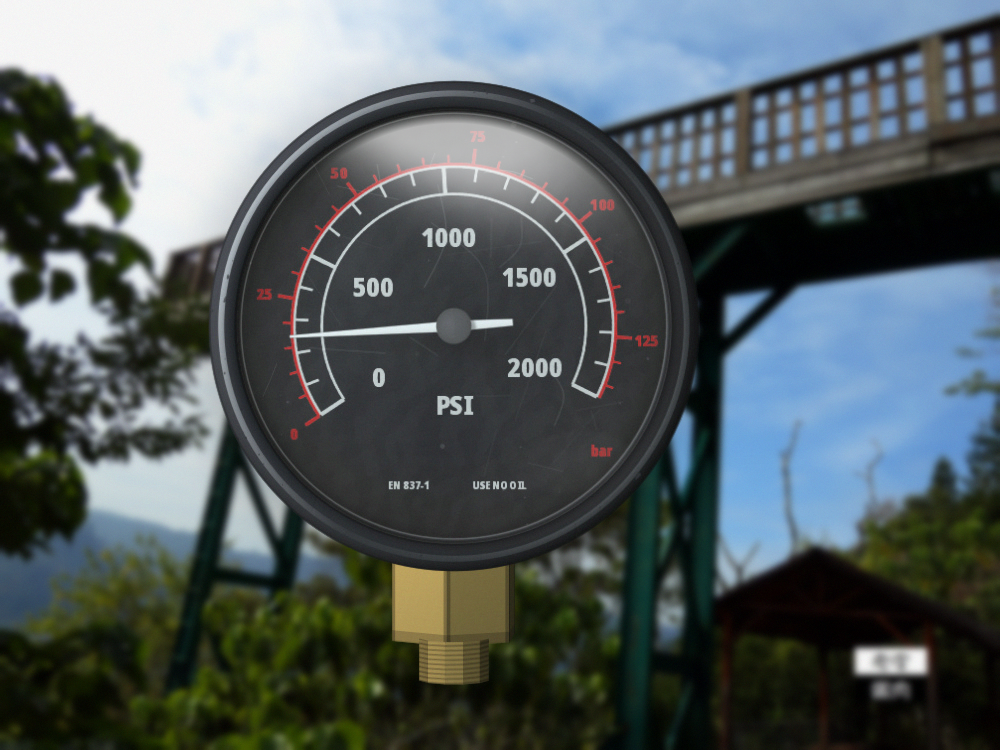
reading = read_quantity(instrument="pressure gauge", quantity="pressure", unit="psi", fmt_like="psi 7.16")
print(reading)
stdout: psi 250
